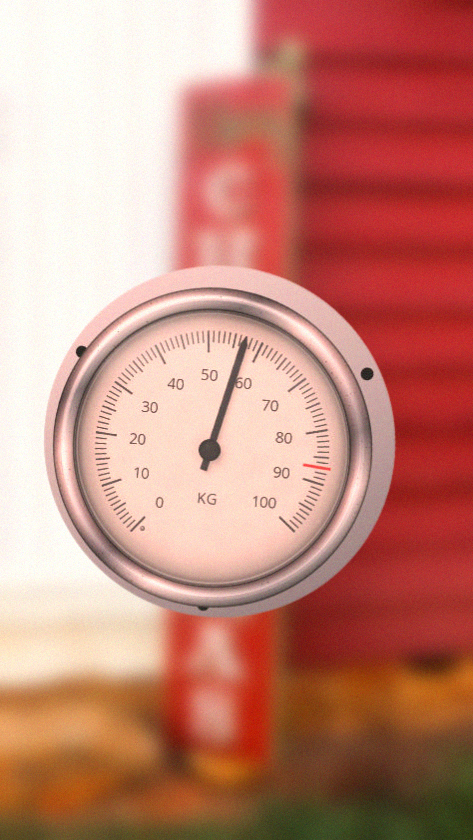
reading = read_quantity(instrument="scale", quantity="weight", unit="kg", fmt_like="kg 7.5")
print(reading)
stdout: kg 57
